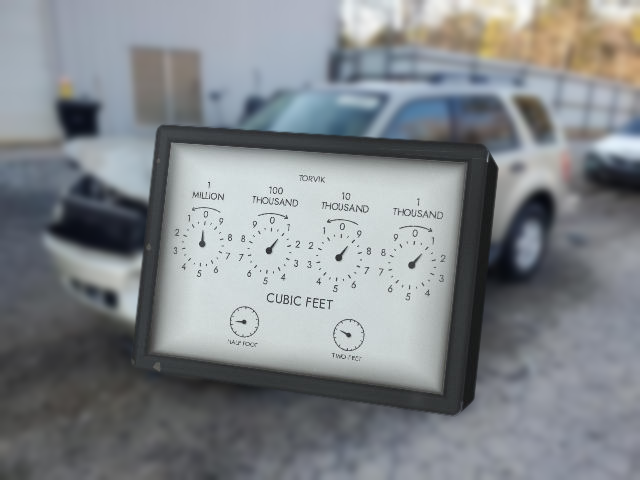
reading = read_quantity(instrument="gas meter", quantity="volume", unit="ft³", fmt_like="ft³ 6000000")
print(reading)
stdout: ft³ 9100
